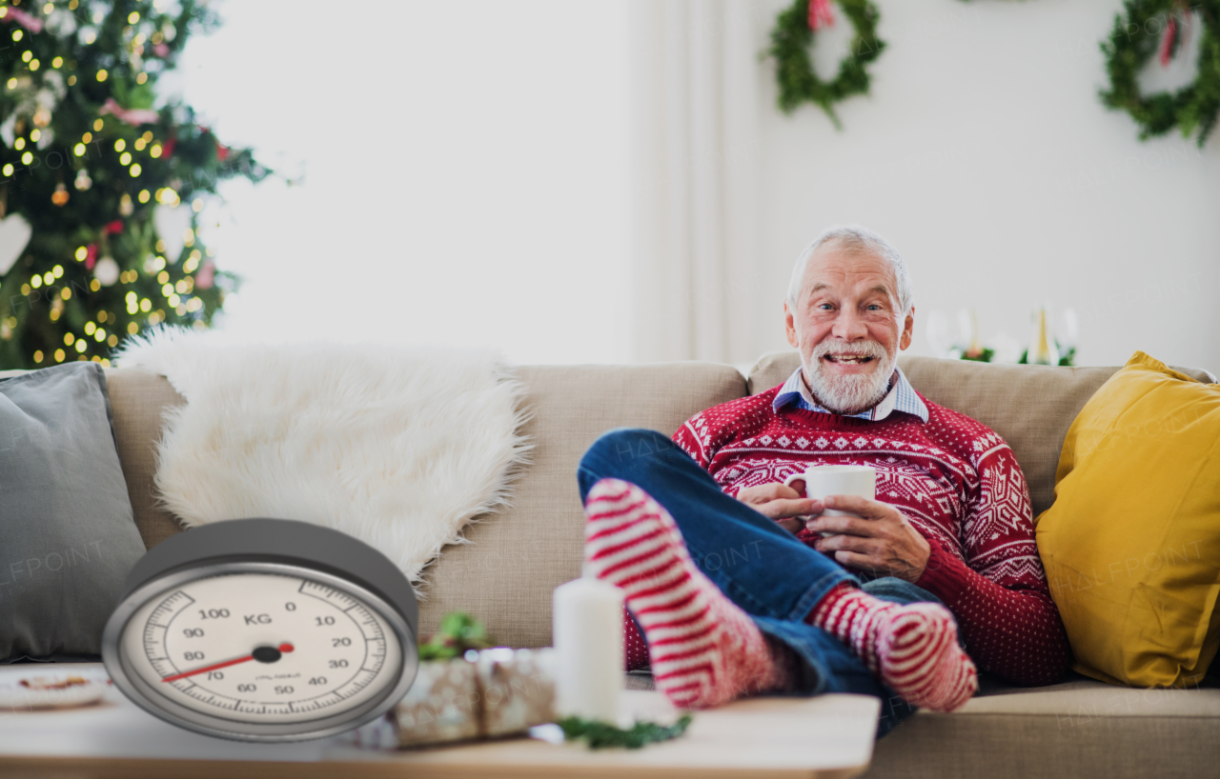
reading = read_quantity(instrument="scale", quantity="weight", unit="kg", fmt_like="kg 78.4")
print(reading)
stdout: kg 75
